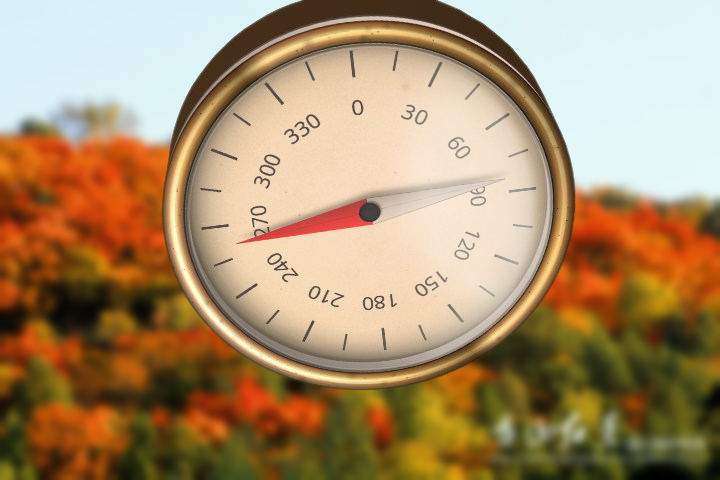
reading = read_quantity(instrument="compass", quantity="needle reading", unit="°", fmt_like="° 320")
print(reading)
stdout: ° 262.5
